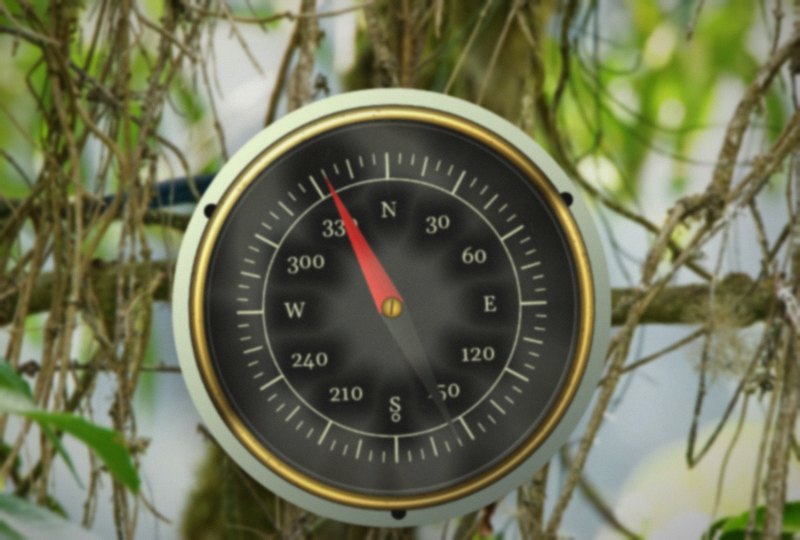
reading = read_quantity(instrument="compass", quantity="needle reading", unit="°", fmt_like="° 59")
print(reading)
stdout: ° 335
